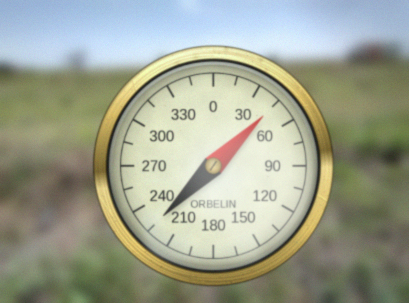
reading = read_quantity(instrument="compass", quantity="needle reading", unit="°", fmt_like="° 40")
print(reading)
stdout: ° 45
